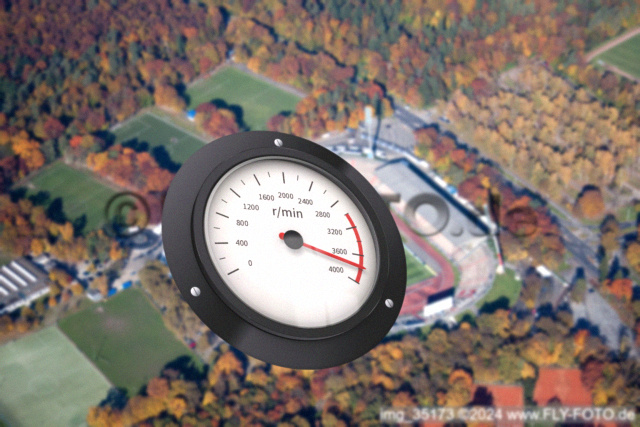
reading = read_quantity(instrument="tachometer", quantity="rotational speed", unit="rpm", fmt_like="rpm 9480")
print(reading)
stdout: rpm 3800
